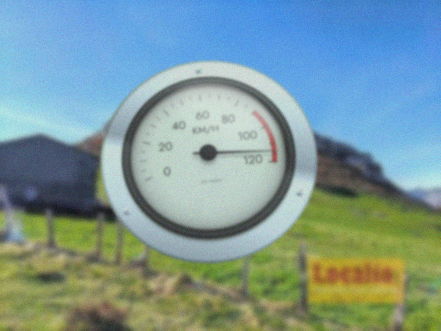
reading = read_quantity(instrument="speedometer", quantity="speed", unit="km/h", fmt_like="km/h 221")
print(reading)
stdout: km/h 115
